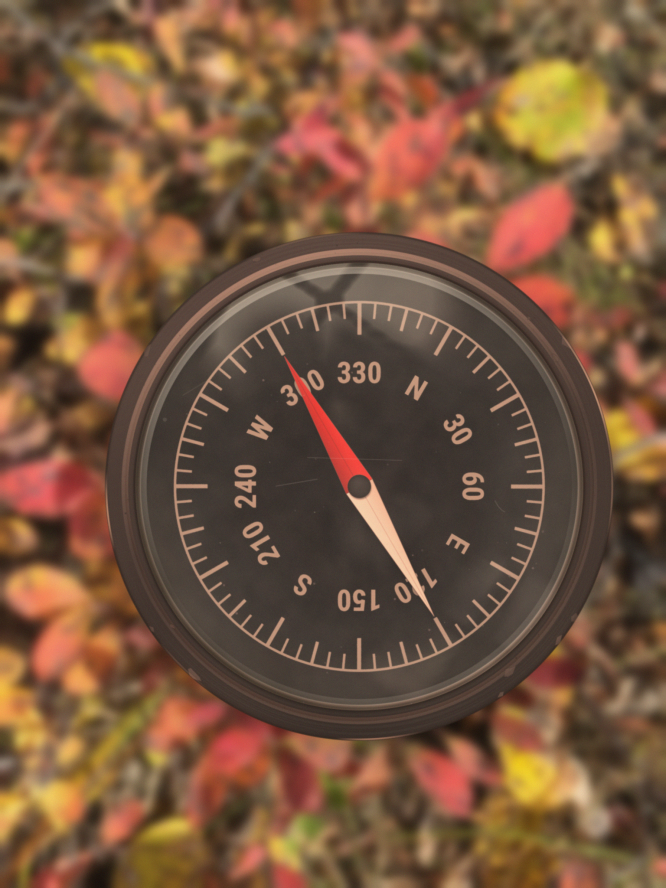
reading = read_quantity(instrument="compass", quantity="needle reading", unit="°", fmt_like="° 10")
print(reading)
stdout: ° 300
